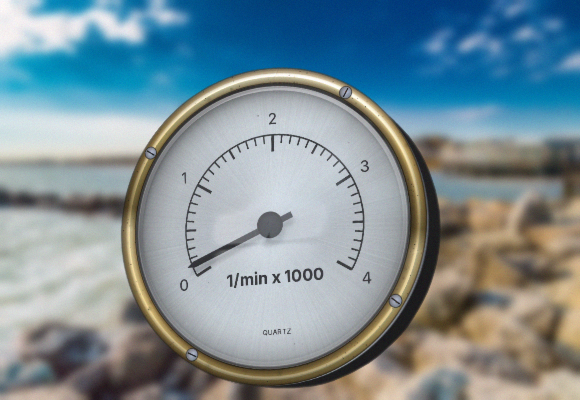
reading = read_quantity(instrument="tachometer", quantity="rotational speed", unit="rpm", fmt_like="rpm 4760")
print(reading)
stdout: rpm 100
